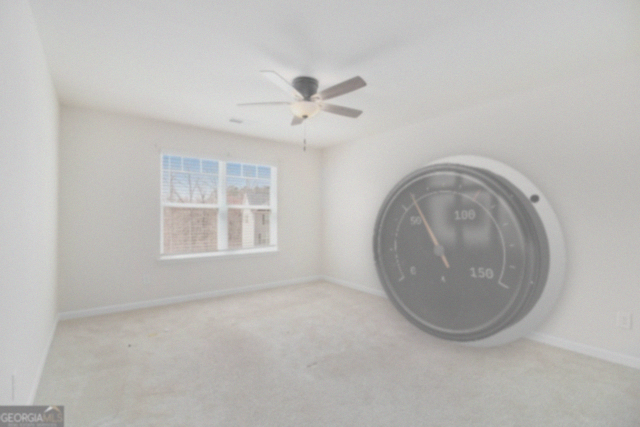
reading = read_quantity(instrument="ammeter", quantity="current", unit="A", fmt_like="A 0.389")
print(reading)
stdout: A 60
